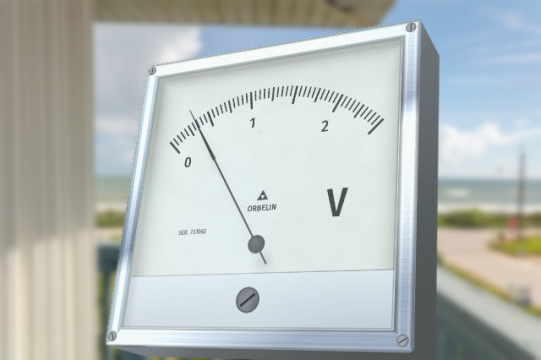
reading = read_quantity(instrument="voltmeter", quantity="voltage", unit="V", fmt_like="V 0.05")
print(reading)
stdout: V 0.35
